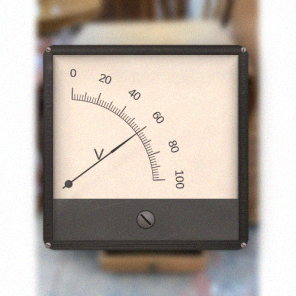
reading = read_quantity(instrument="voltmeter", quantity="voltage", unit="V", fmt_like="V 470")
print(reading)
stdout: V 60
